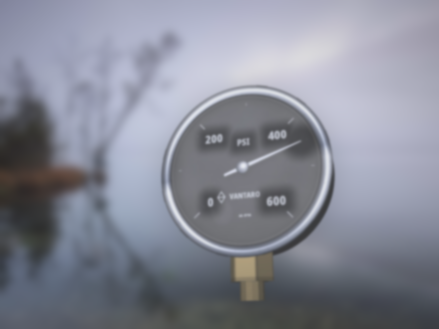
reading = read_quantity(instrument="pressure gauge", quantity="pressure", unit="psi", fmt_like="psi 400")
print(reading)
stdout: psi 450
